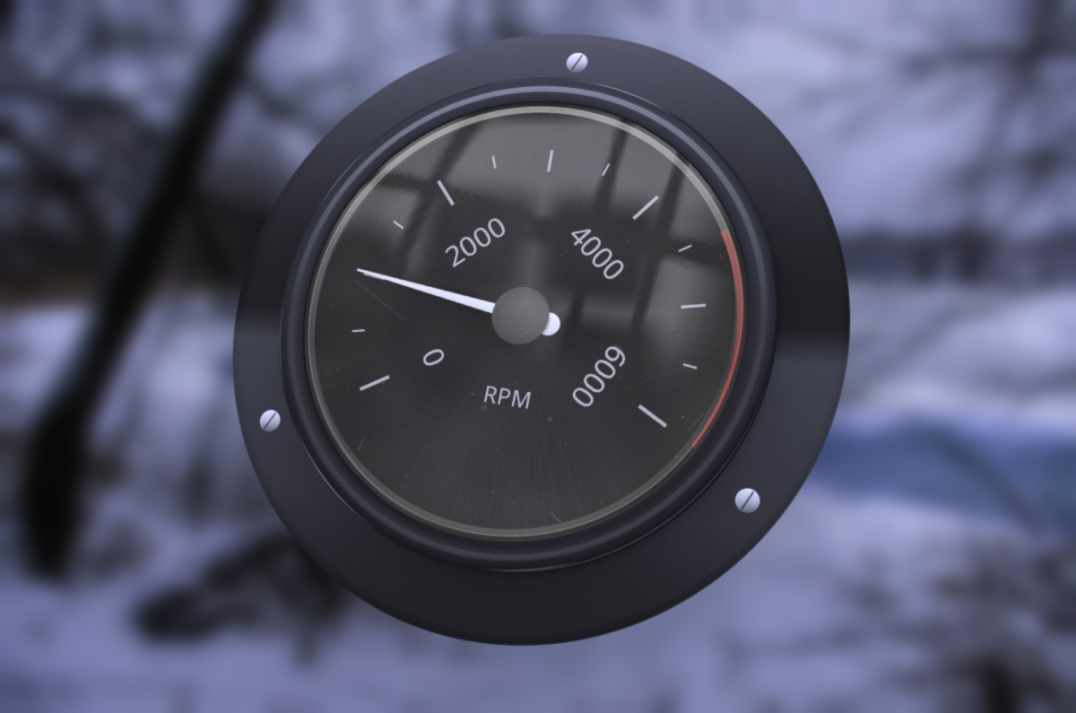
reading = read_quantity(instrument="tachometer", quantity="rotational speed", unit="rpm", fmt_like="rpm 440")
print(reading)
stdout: rpm 1000
